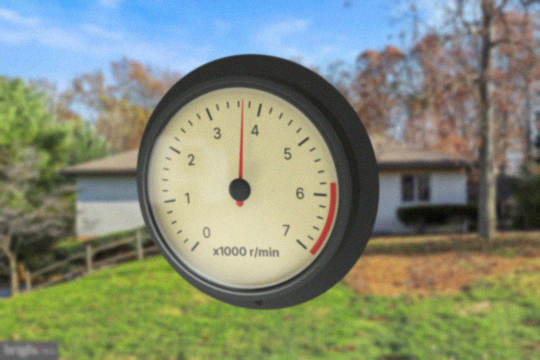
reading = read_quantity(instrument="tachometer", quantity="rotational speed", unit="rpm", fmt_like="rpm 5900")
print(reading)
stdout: rpm 3700
